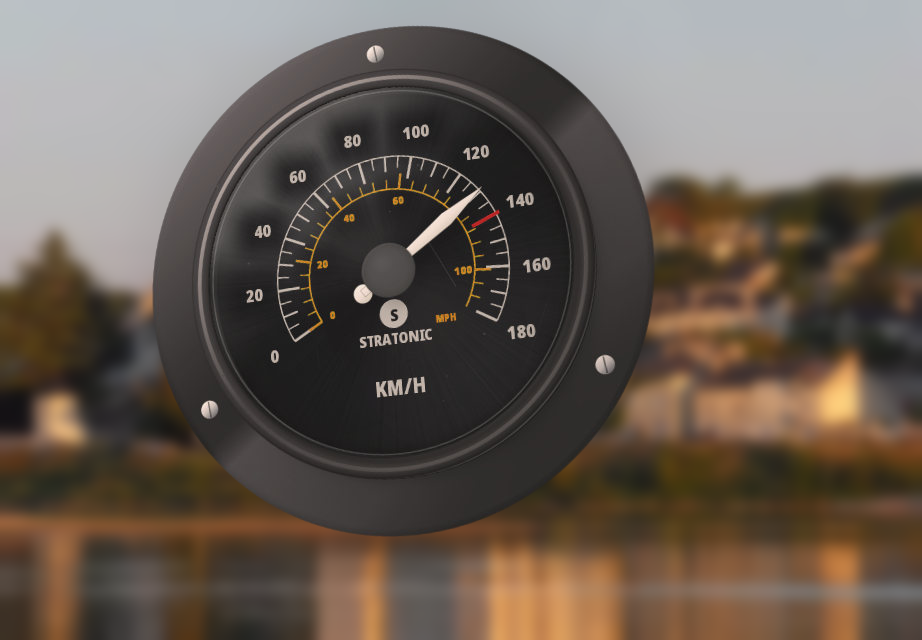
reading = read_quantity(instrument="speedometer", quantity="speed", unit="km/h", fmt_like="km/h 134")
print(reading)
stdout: km/h 130
